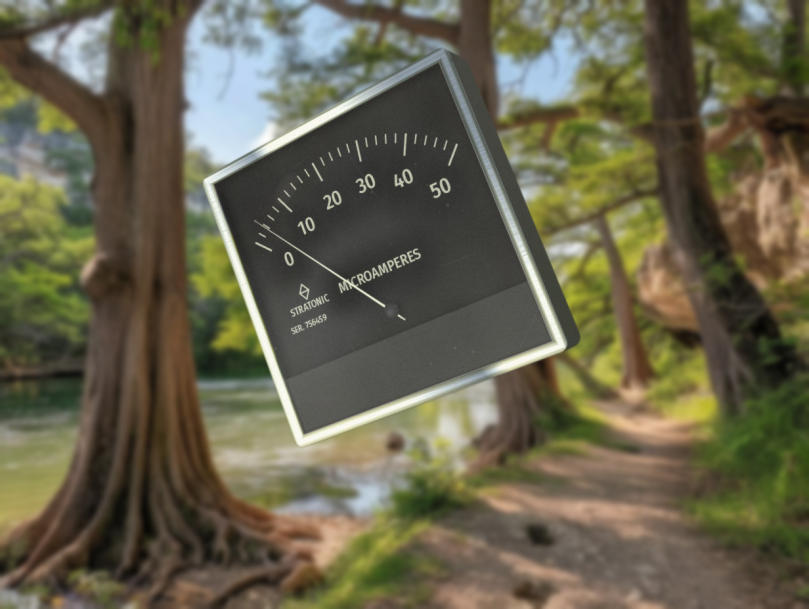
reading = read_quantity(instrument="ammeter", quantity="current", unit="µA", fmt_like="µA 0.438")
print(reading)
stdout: µA 4
